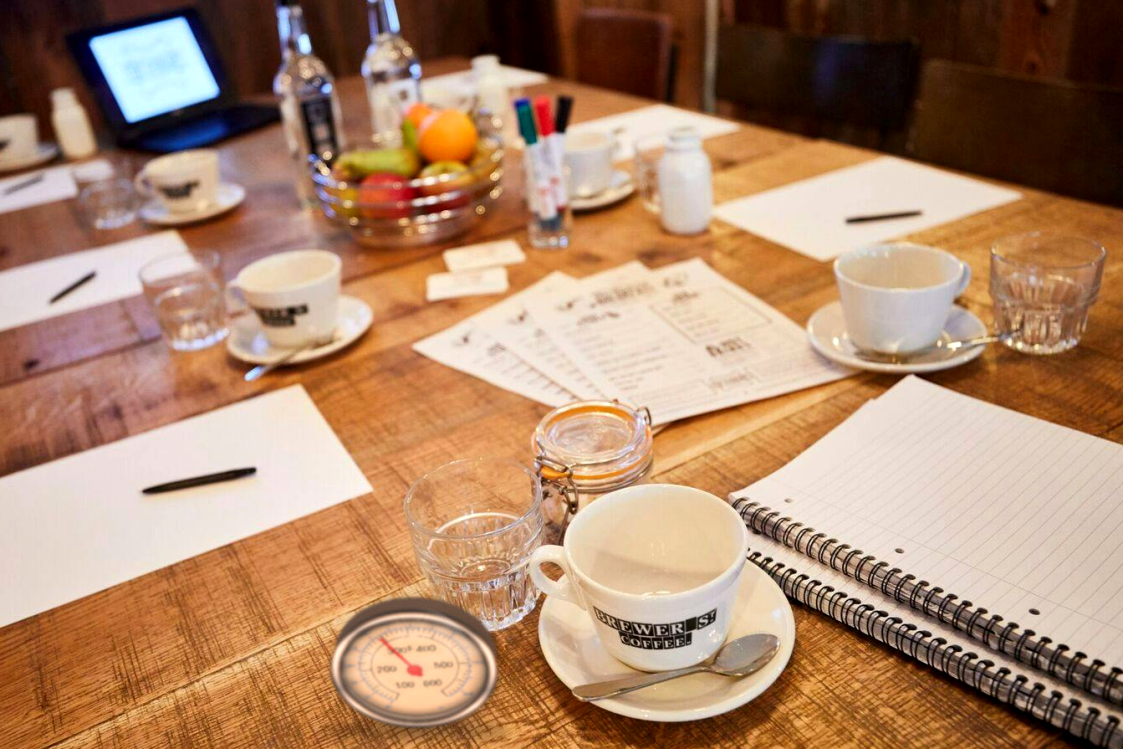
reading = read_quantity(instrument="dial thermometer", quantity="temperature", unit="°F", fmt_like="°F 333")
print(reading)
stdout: °F 300
